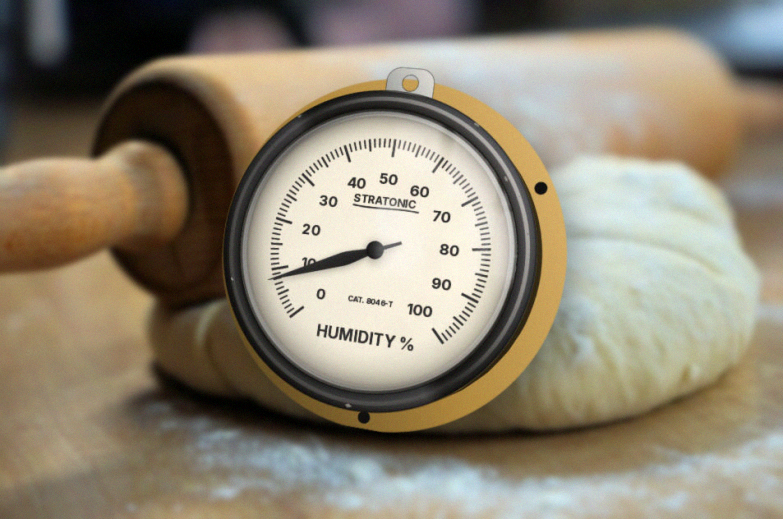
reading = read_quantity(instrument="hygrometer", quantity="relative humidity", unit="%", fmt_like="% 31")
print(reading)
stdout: % 8
